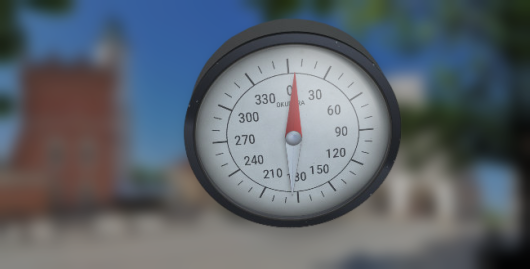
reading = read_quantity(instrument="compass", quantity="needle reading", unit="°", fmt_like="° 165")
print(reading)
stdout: ° 5
